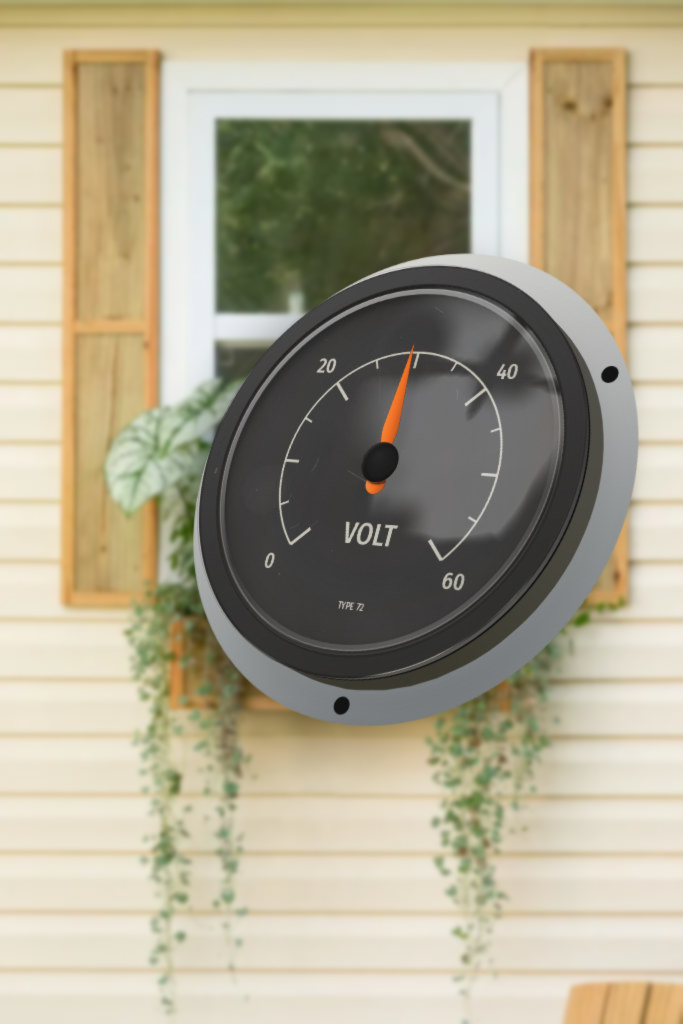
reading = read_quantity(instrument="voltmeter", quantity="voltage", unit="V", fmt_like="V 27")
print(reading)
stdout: V 30
